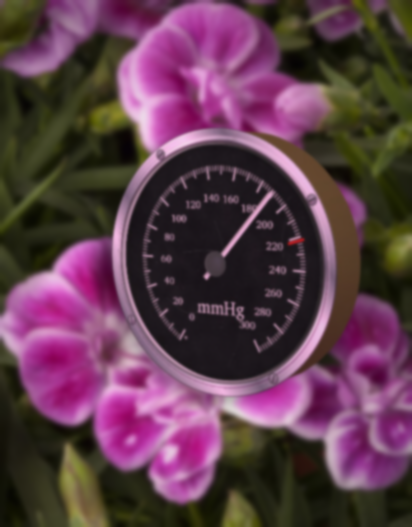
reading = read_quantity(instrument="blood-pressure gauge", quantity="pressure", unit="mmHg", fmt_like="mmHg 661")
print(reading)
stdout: mmHg 190
